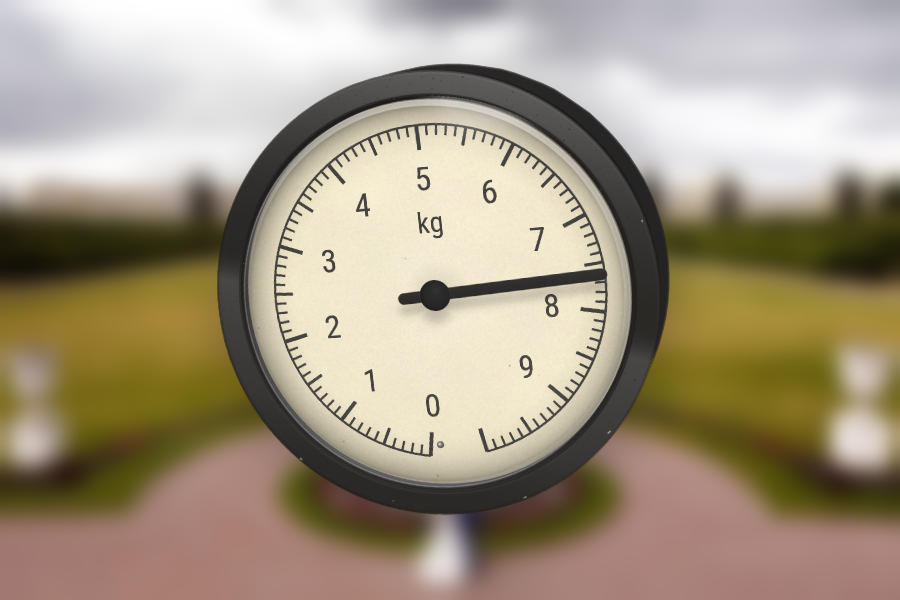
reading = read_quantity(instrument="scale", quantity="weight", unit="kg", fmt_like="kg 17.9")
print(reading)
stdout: kg 7.6
